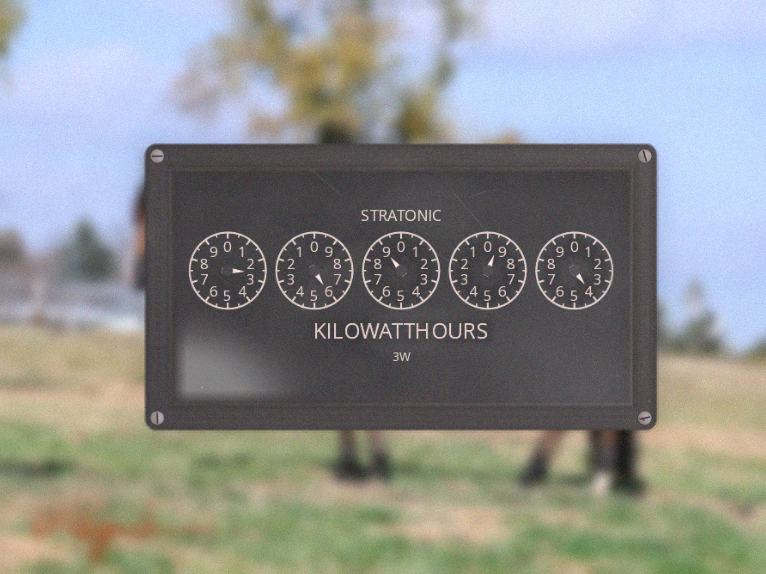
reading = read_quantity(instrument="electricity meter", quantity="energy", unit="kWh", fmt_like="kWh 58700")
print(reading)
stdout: kWh 25894
